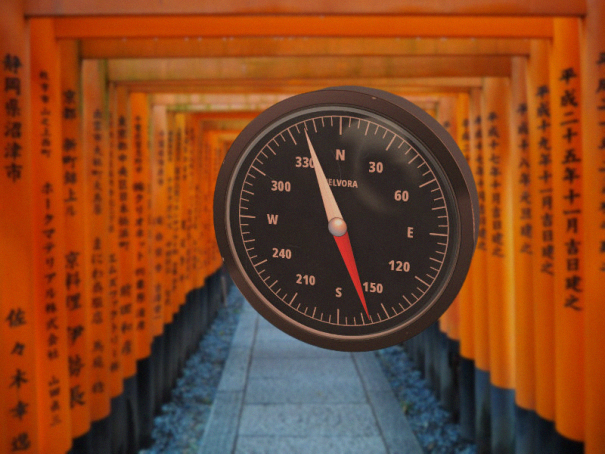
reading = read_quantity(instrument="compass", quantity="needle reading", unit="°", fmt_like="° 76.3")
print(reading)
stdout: ° 160
